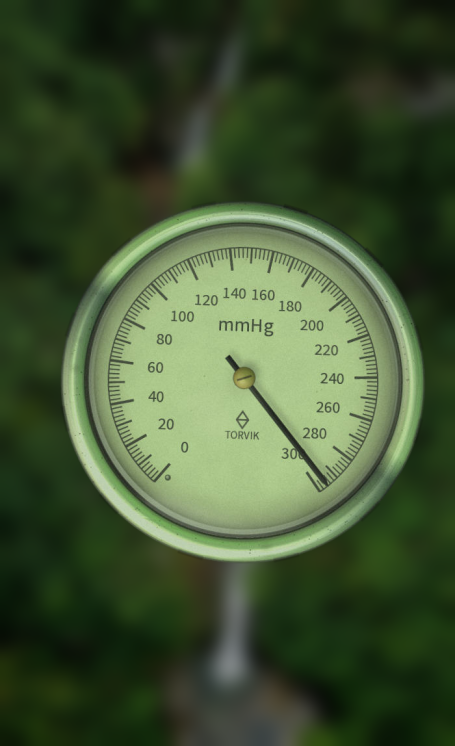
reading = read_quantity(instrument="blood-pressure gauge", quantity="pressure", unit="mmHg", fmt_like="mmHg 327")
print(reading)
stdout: mmHg 296
